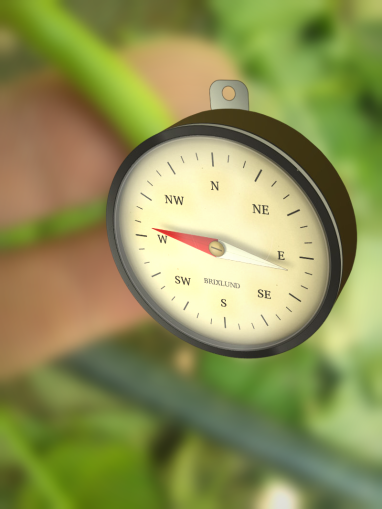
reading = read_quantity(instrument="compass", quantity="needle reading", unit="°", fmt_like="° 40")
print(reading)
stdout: ° 280
